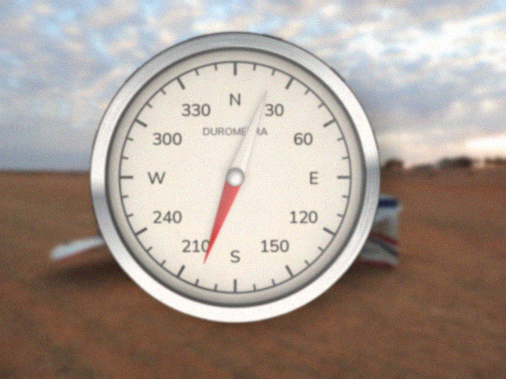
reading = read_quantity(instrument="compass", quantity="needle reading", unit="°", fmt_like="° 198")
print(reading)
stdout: ° 200
